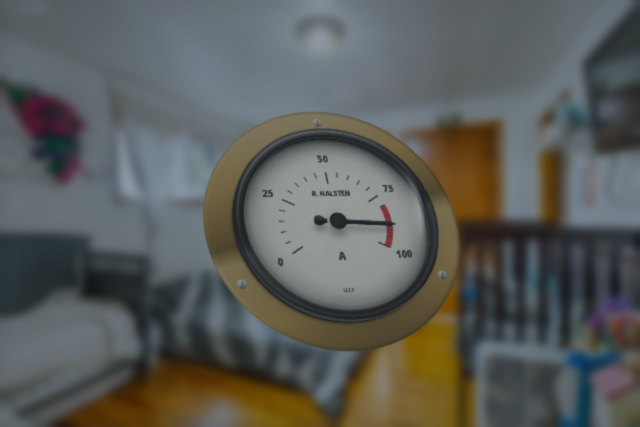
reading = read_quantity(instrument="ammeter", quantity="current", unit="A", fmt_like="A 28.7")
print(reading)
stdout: A 90
